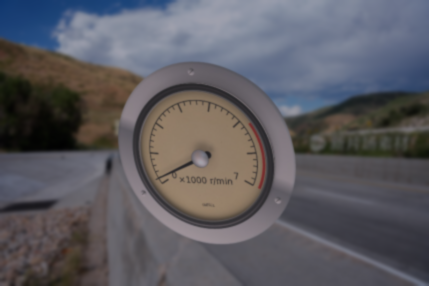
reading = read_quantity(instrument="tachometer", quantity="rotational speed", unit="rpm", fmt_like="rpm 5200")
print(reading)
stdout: rpm 200
